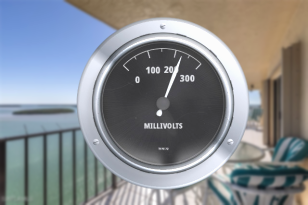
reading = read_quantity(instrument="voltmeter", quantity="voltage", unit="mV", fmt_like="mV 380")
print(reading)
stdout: mV 225
